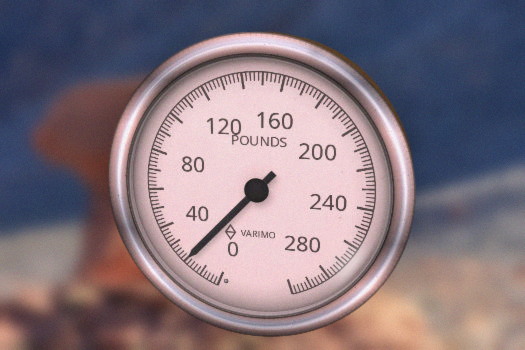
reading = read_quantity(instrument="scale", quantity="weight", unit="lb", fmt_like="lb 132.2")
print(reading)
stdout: lb 20
